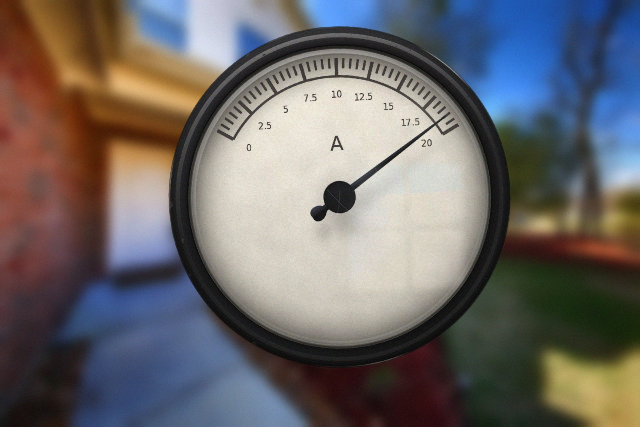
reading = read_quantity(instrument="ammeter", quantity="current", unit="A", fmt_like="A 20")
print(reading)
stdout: A 19
